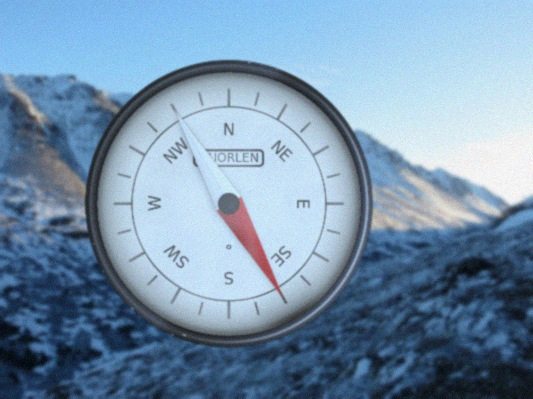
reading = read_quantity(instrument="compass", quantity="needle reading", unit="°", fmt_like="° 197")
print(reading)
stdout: ° 150
